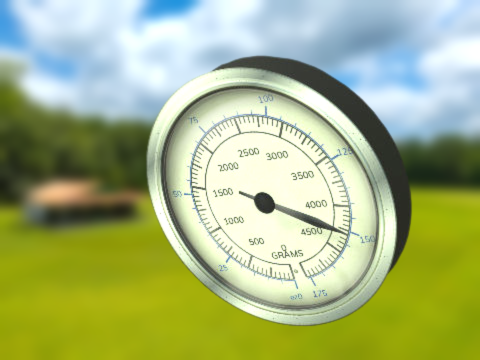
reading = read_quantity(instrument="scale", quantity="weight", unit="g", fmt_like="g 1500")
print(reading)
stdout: g 4250
